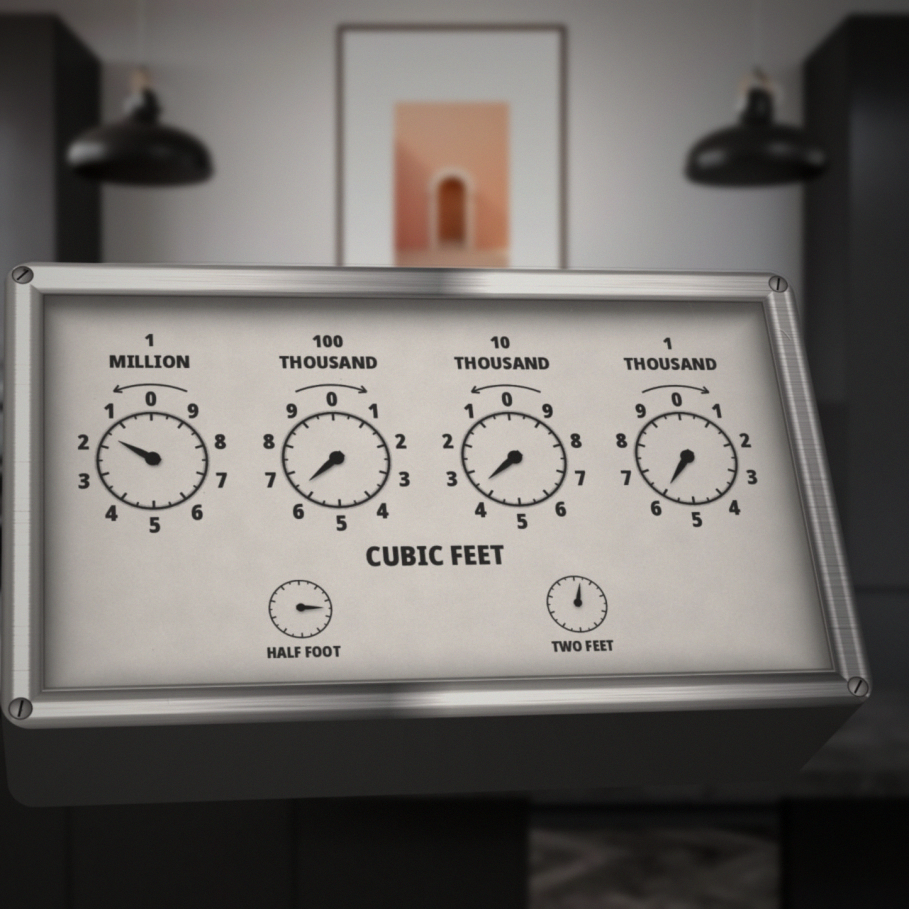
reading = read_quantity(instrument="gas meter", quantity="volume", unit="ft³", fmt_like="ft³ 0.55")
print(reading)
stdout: ft³ 163600
